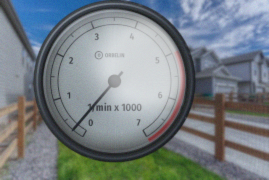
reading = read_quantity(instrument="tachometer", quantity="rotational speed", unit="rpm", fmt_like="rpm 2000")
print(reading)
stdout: rpm 250
